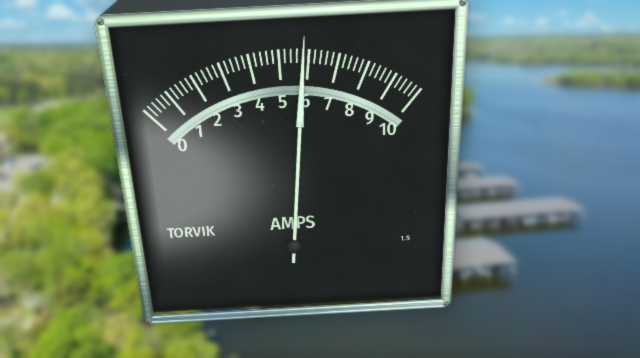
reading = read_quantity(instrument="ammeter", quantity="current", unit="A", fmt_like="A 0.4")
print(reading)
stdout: A 5.8
